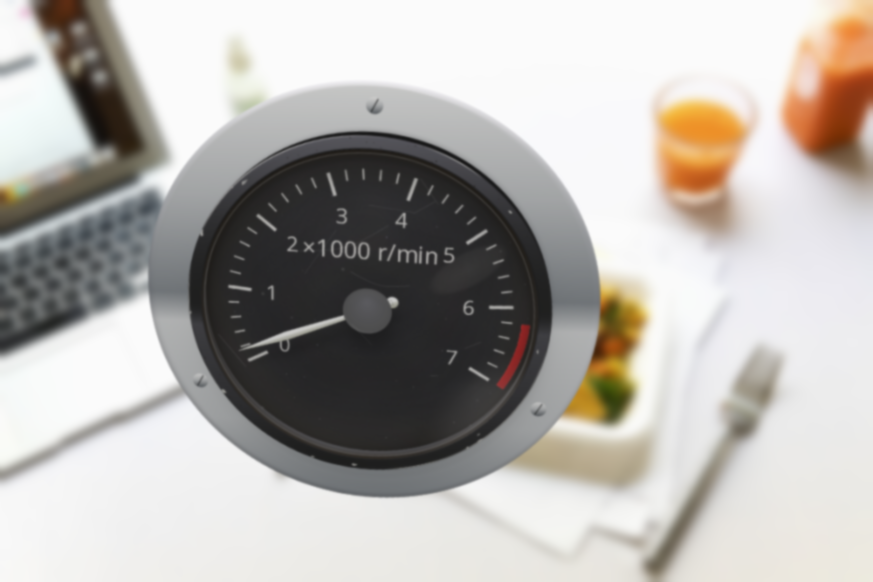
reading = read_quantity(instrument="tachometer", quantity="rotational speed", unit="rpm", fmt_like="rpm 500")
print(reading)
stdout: rpm 200
